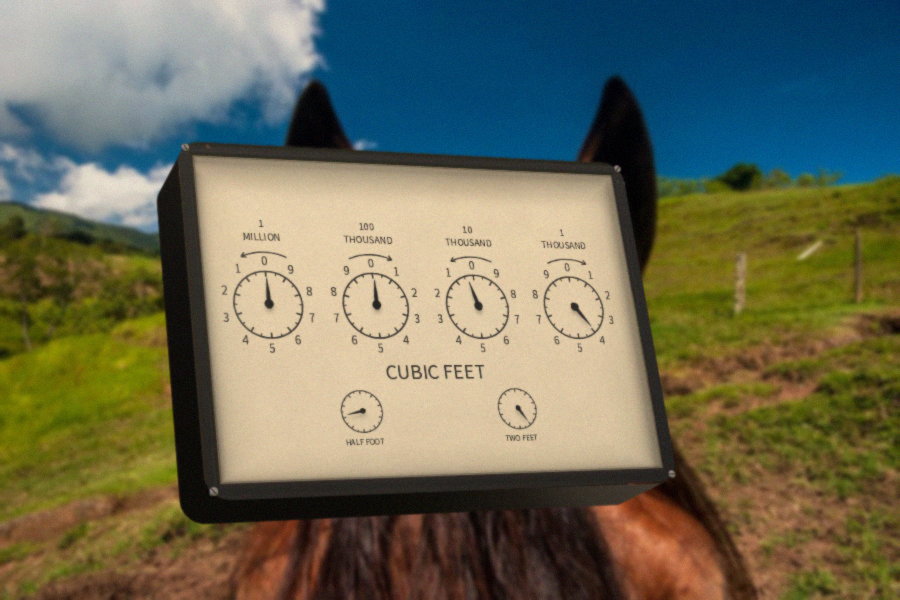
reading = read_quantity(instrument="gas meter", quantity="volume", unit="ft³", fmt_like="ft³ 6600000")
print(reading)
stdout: ft³ 400
